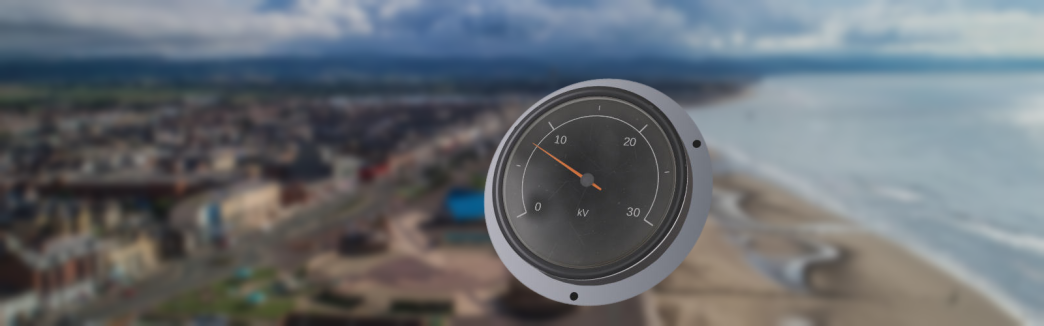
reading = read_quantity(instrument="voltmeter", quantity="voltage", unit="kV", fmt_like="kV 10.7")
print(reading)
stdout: kV 7.5
